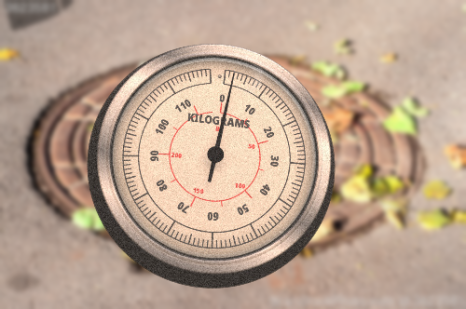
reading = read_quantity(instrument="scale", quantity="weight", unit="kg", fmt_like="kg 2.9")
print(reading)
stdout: kg 2
